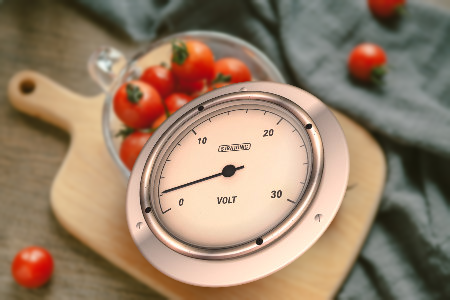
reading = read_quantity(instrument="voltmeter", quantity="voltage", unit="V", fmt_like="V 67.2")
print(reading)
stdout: V 2
